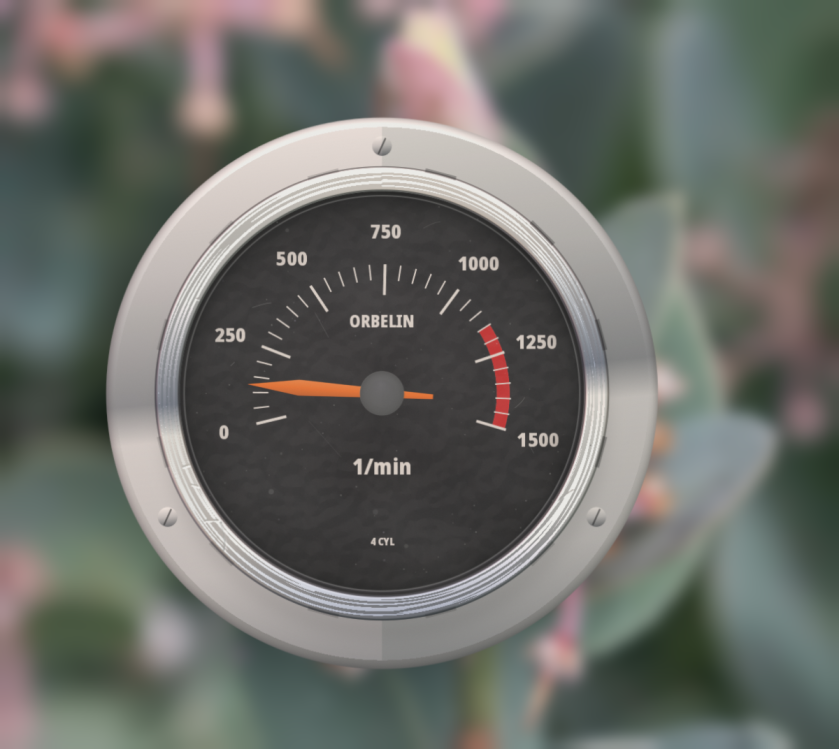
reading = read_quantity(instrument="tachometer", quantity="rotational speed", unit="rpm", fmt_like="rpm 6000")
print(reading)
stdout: rpm 125
